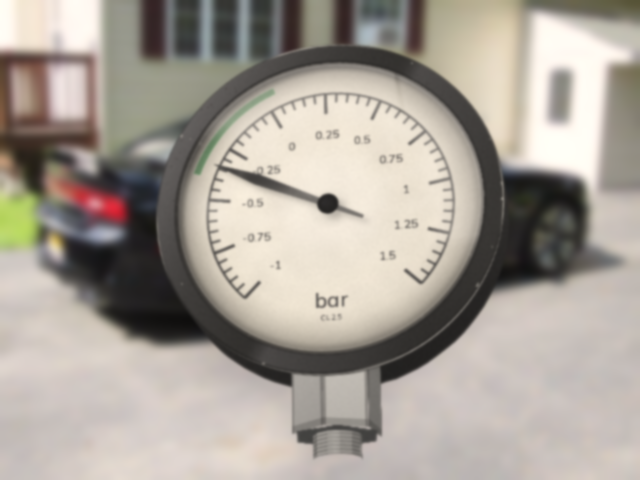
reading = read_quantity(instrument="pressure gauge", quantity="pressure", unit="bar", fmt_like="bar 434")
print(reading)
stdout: bar -0.35
